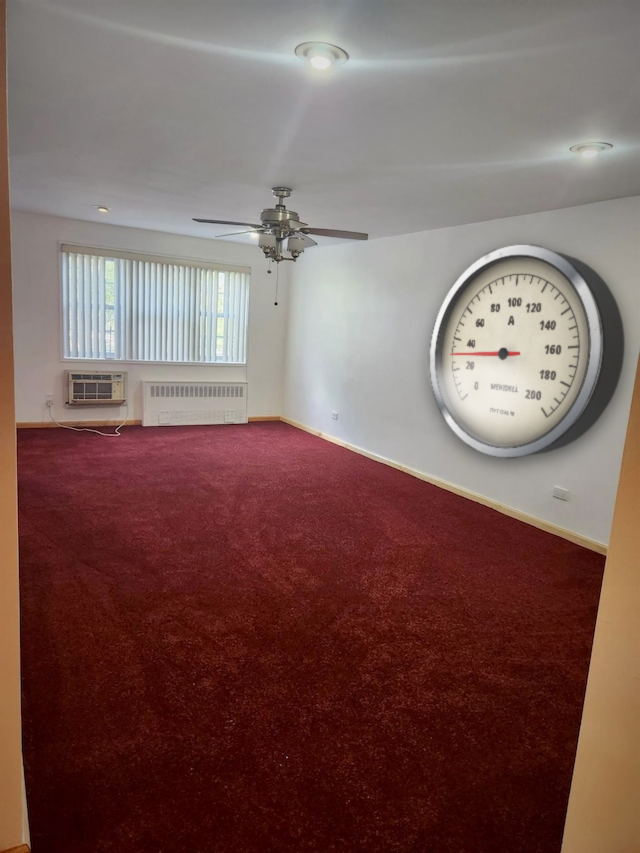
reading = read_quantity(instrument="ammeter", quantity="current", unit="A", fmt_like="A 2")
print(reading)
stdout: A 30
